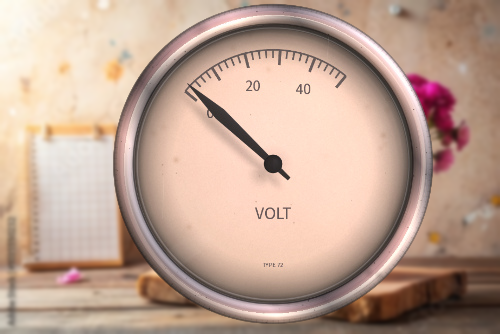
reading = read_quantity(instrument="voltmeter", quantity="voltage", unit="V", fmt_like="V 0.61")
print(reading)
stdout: V 2
